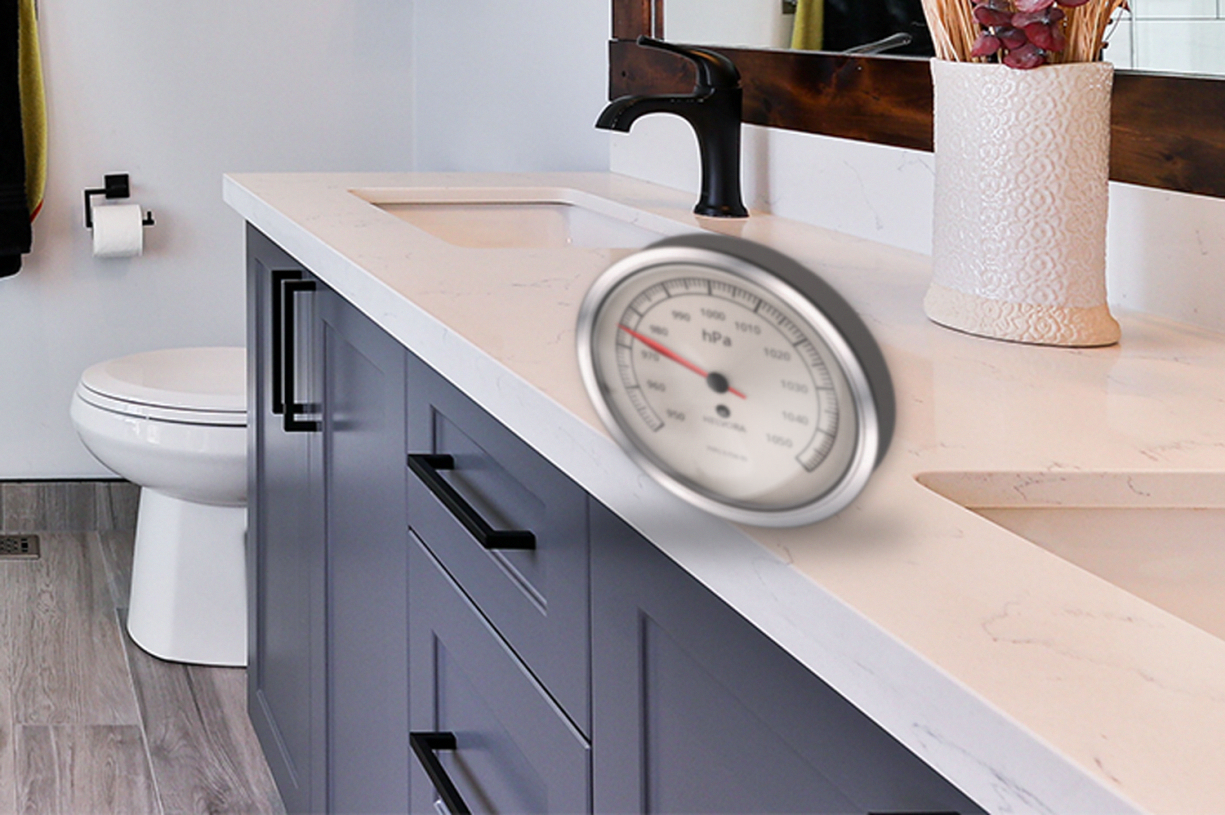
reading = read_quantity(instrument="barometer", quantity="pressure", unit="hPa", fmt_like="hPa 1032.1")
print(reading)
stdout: hPa 975
